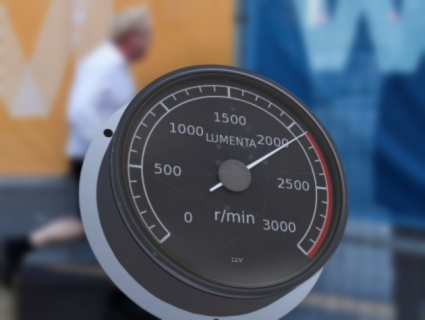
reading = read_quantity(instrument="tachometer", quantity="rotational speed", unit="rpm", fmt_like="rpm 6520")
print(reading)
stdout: rpm 2100
